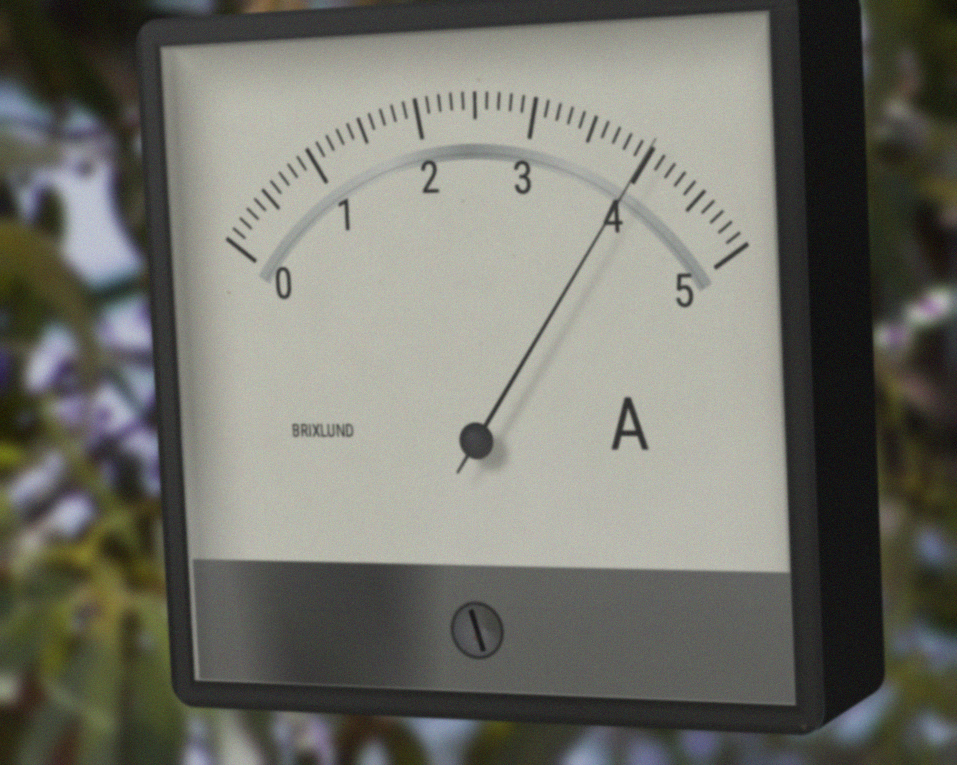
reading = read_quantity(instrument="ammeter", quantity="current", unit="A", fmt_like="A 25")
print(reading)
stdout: A 4
